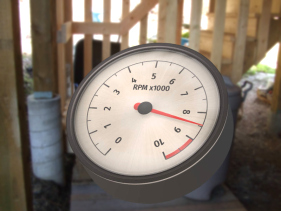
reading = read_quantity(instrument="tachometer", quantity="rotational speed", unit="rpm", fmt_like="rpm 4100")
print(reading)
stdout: rpm 8500
